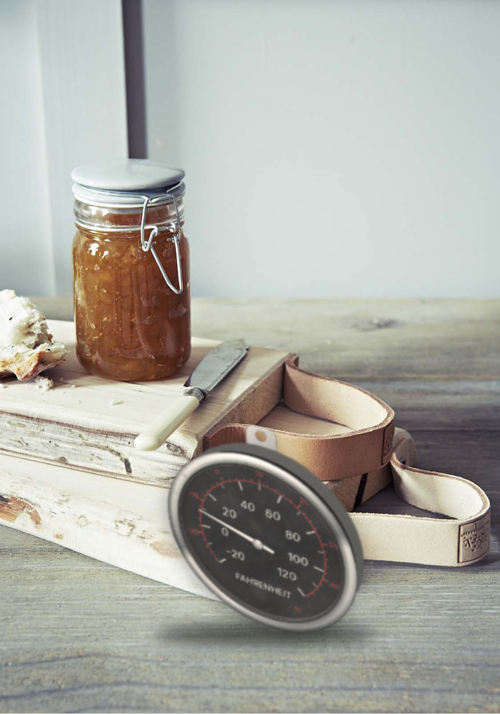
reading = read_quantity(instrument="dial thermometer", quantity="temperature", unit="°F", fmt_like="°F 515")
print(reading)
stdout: °F 10
